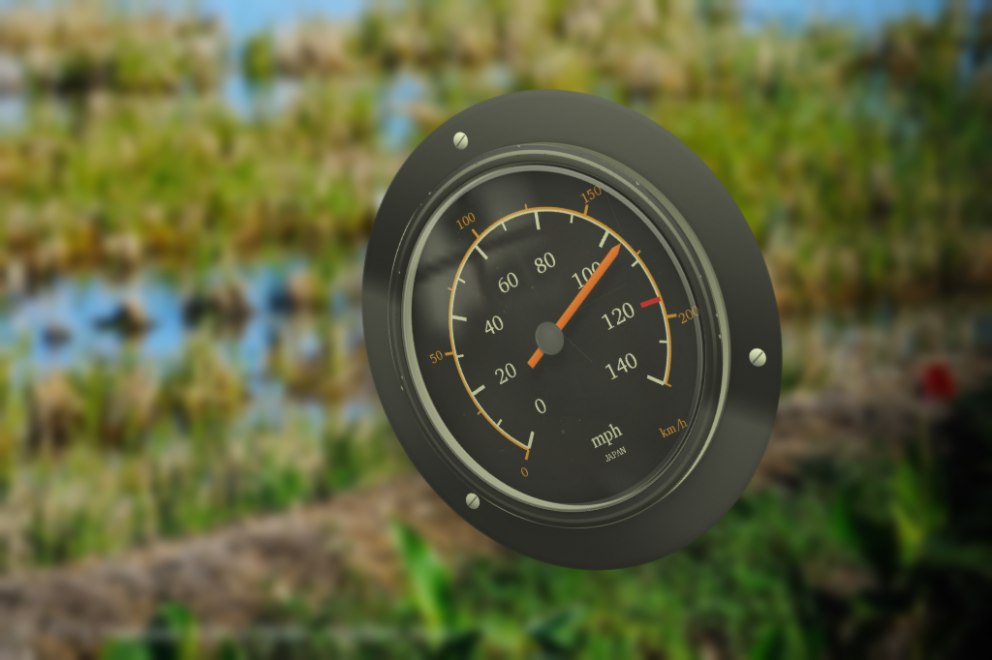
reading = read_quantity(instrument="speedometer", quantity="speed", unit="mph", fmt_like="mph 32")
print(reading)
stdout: mph 105
